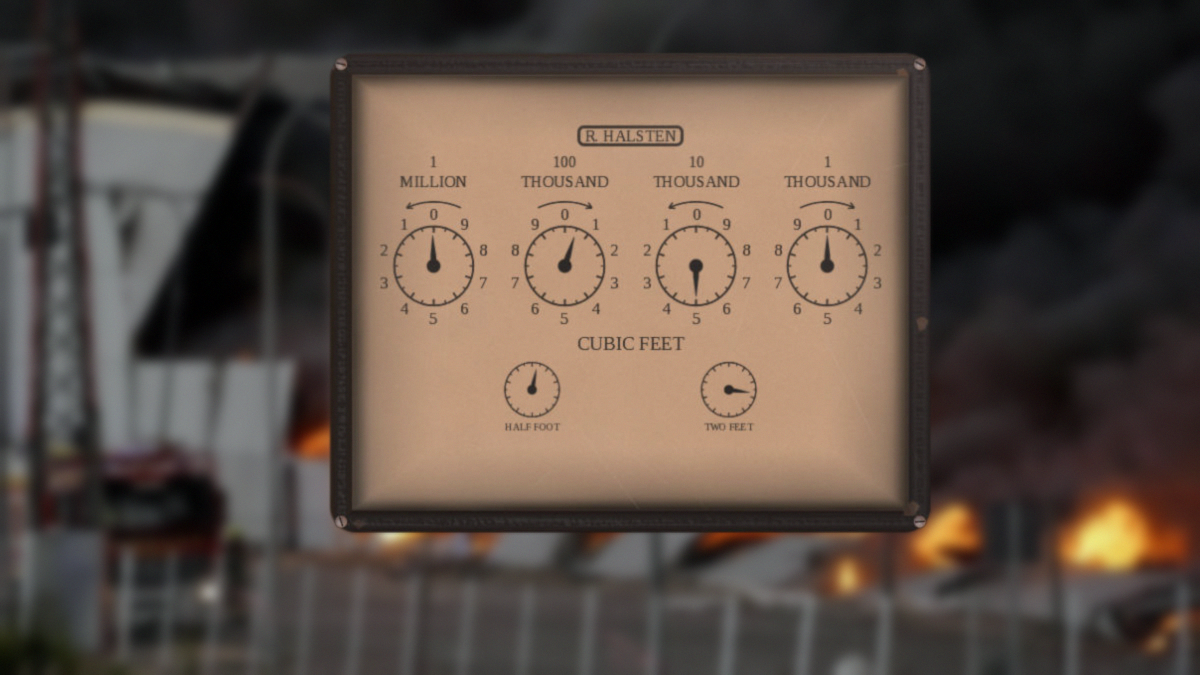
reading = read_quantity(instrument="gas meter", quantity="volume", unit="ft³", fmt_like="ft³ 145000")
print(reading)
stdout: ft³ 5000
